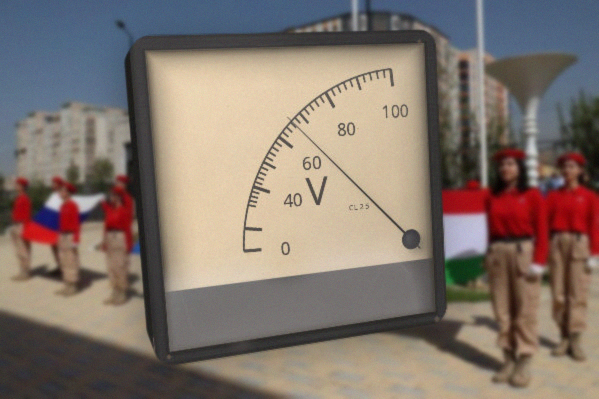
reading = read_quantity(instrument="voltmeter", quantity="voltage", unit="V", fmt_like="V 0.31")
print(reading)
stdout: V 66
